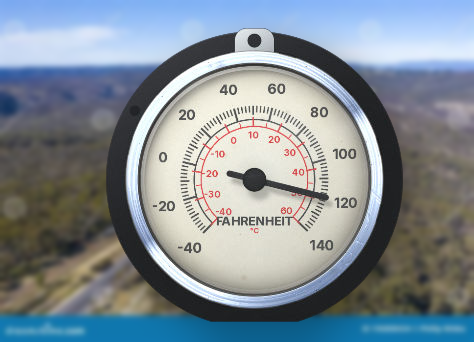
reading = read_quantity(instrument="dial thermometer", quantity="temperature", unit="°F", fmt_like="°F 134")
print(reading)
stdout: °F 120
